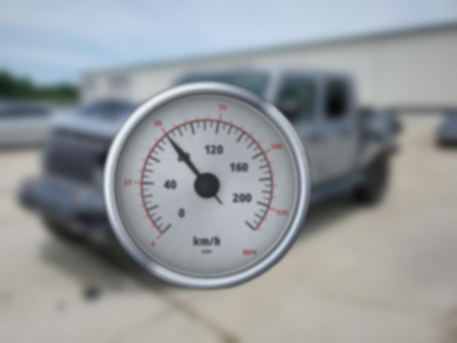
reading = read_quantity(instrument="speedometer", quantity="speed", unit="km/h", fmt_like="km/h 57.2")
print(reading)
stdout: km/h 80
